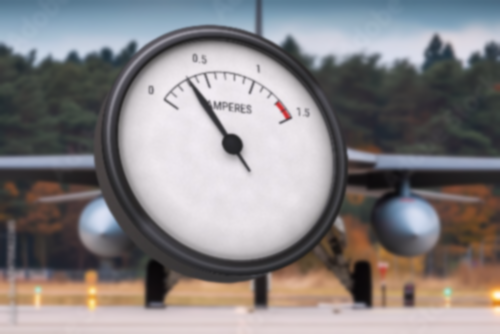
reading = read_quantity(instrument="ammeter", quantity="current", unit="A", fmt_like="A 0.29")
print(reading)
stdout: A 0.3
